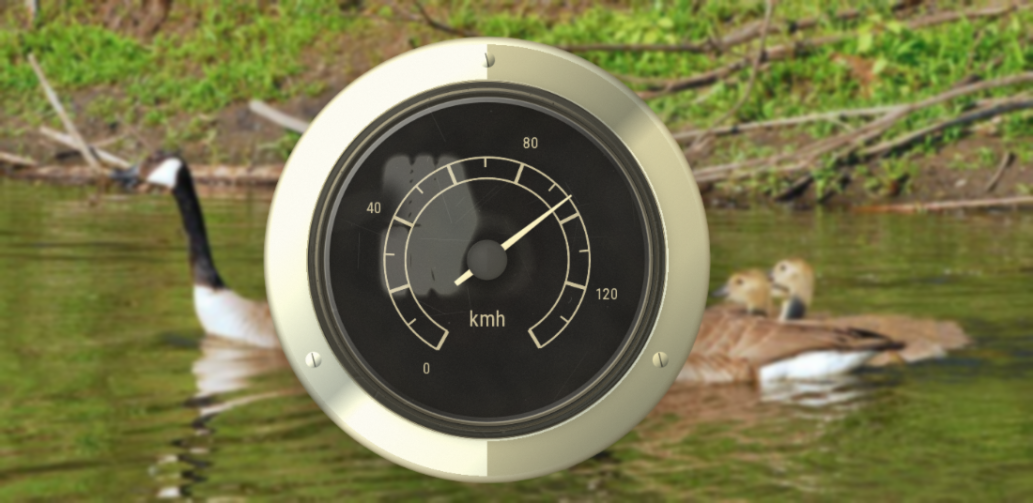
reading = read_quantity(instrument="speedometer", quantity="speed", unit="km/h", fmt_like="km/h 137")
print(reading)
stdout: km/h 95
